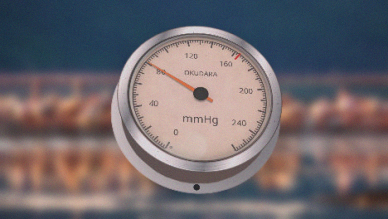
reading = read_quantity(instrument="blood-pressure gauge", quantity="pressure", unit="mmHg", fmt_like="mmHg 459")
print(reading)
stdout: mmHg 80
